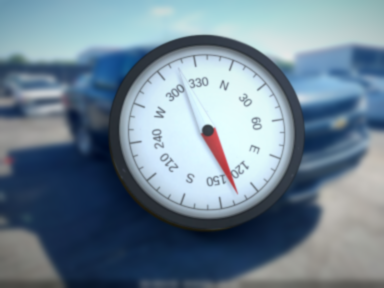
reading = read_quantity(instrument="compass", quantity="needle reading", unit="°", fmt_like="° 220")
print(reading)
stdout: ° 135
